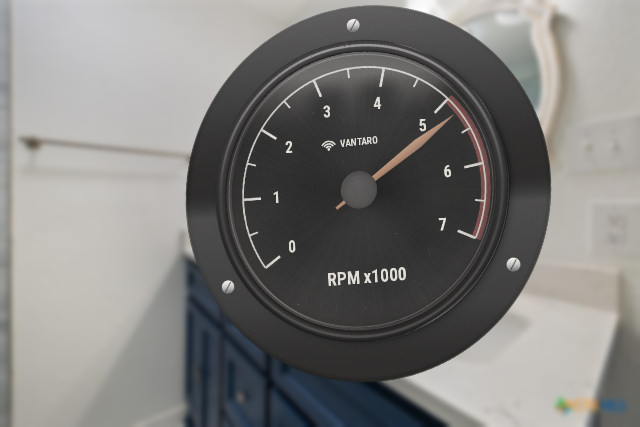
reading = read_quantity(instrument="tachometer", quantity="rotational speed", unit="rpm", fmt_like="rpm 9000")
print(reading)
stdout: rpm 5250
